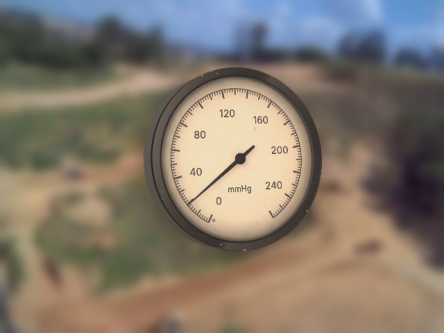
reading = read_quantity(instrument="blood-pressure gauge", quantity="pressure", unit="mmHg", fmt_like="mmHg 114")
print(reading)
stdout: mmHg 20
